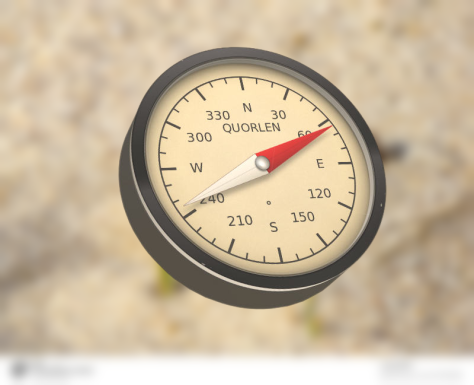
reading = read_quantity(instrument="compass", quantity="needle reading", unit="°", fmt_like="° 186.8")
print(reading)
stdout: ° 65
